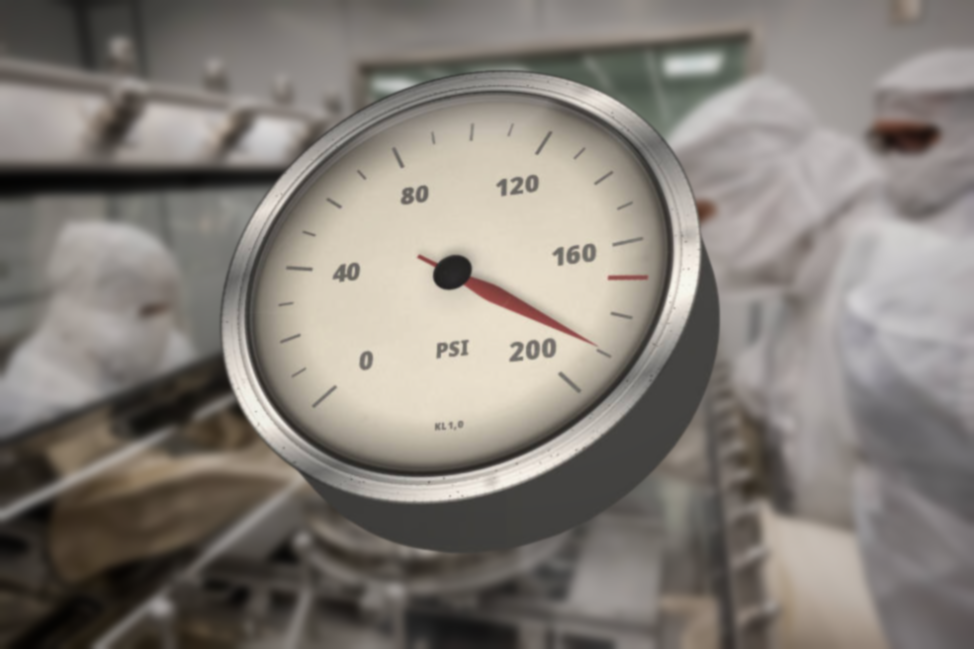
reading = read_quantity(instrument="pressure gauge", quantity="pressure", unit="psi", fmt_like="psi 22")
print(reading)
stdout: psi 190
